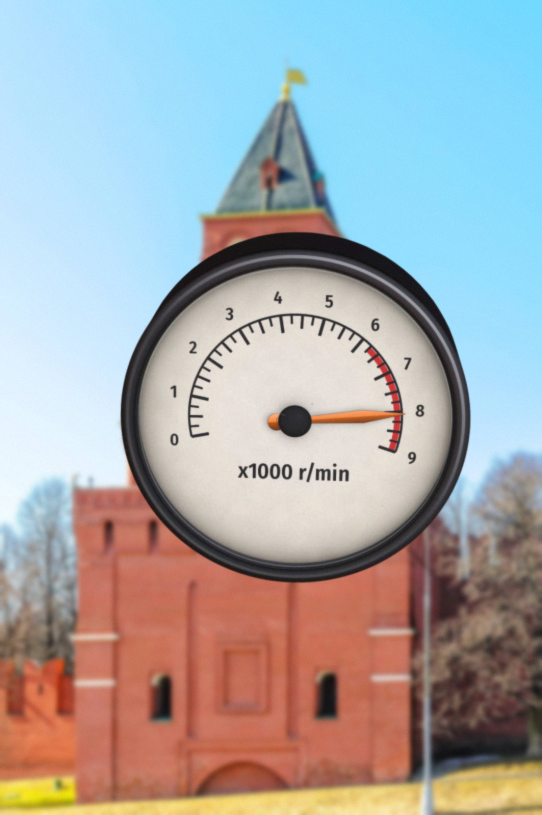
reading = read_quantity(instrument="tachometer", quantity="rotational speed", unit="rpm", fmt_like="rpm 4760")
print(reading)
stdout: rpm 8000
